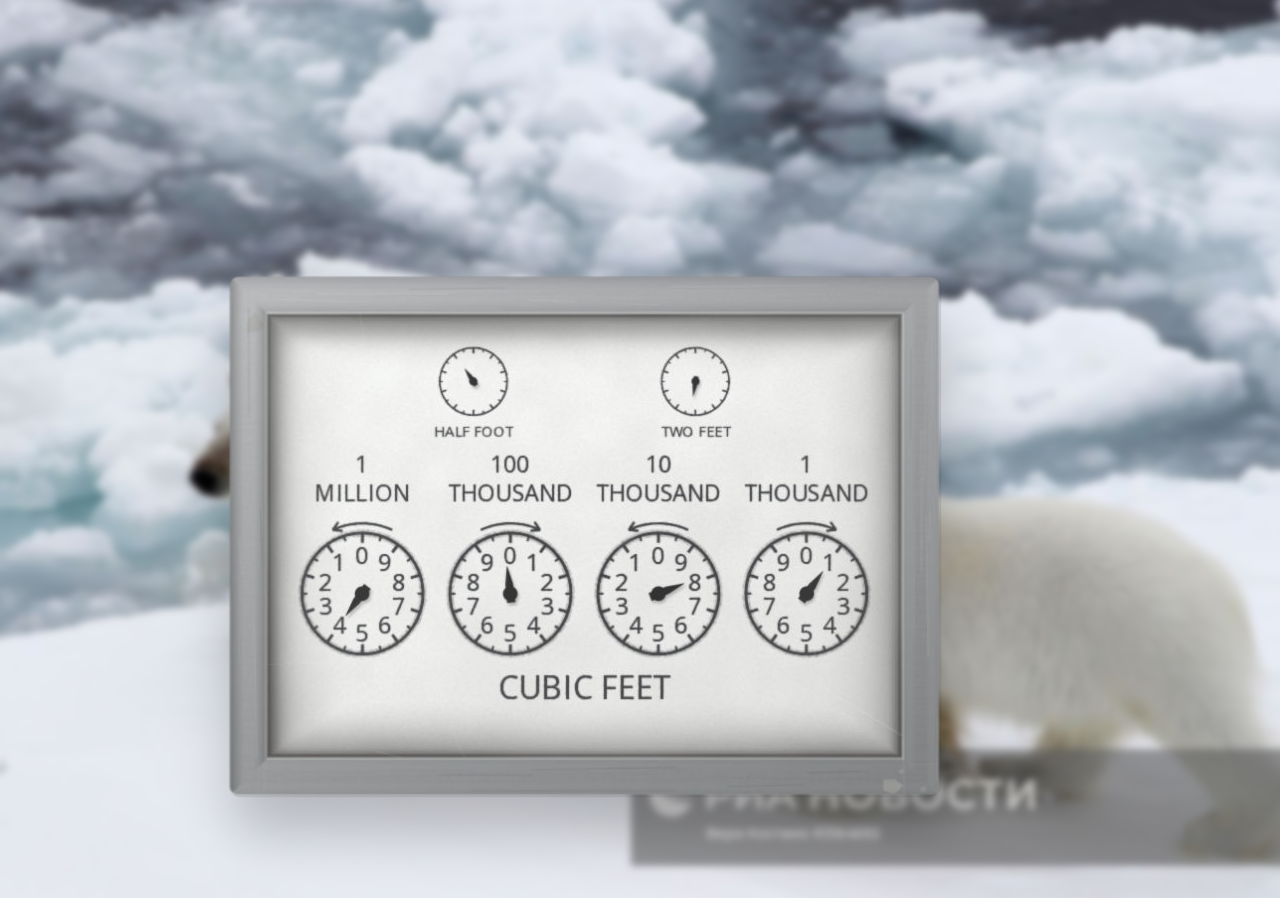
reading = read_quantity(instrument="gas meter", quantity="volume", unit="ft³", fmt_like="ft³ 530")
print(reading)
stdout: ft³ 398100
